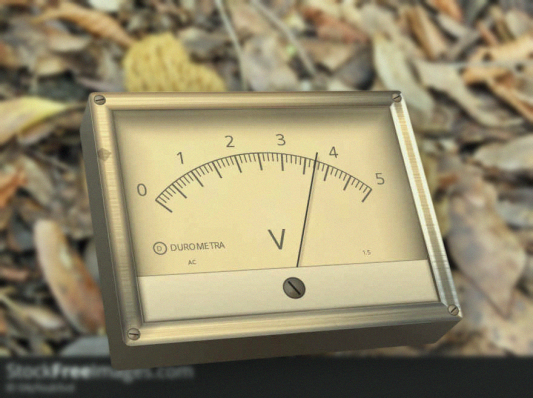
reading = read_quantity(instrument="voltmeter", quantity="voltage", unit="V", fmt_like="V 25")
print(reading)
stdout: V 3.7
